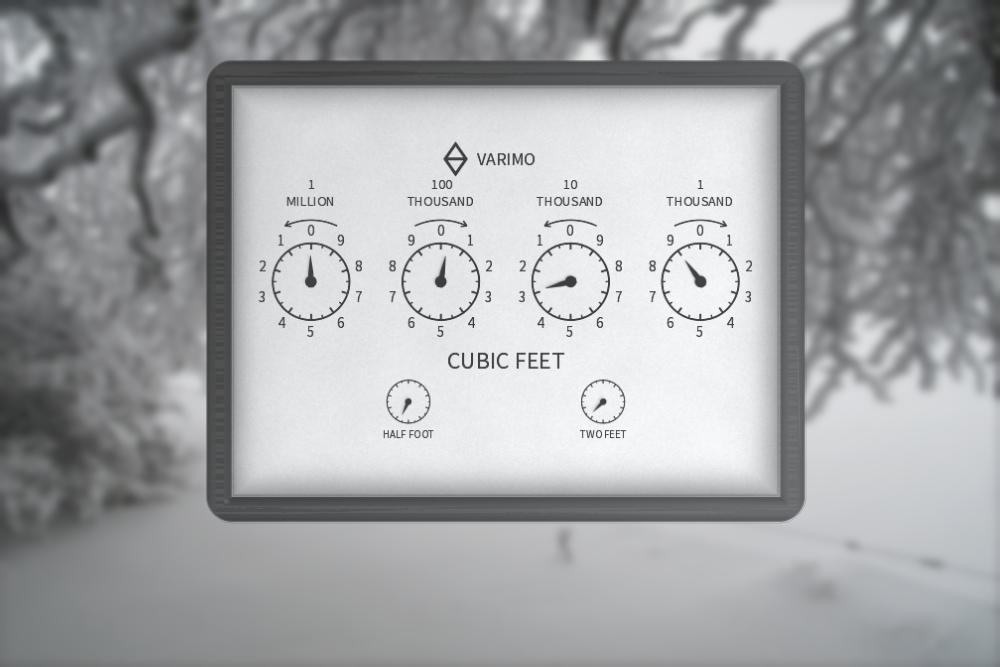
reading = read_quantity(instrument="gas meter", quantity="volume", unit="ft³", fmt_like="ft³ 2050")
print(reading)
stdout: ft³ 2900
